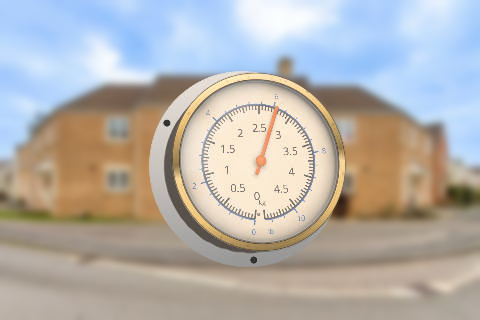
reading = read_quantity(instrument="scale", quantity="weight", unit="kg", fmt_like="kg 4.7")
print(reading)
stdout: kg 2.75
